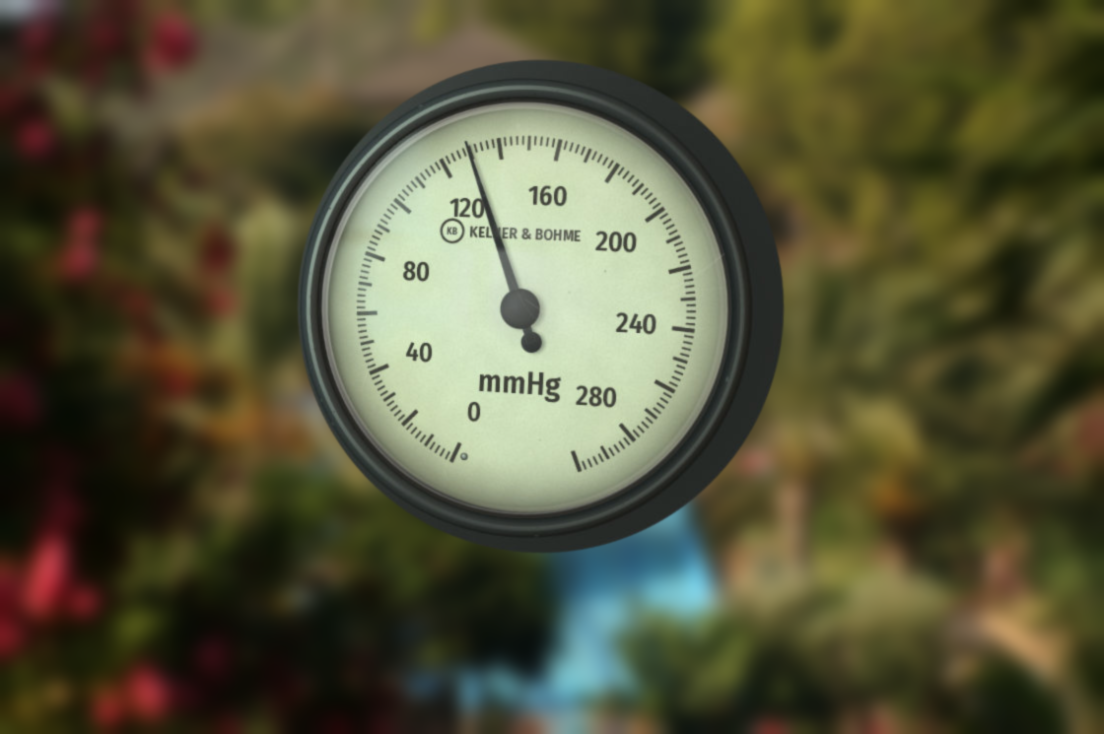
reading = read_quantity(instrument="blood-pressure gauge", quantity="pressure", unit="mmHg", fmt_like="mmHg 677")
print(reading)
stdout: mmHg 130
